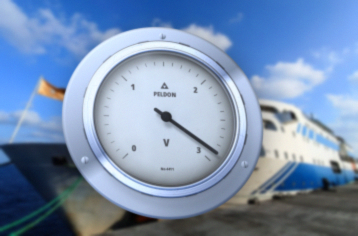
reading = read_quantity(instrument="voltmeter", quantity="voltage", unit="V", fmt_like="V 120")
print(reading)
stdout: V 2.9
